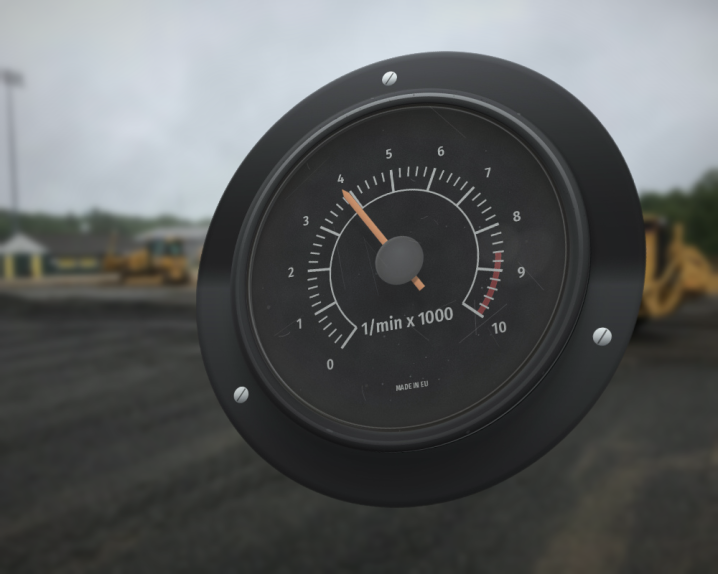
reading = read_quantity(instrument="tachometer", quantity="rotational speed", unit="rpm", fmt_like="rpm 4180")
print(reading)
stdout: rpm 3900
